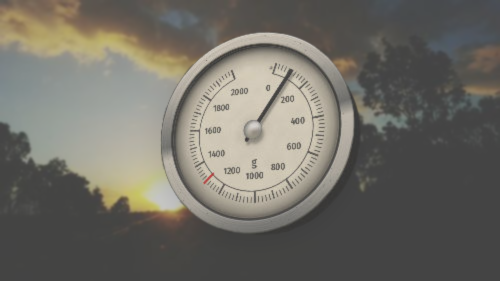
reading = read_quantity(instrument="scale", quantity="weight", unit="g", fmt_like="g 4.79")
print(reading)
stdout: g 100
